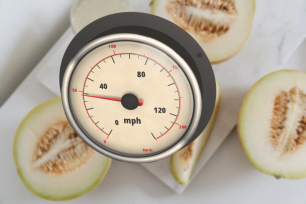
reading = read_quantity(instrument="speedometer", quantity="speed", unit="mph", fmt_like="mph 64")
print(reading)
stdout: mph 30
